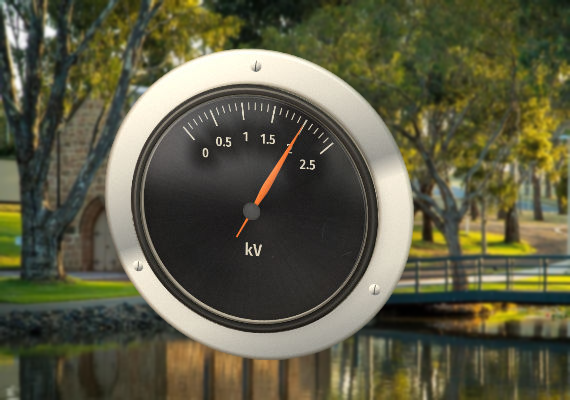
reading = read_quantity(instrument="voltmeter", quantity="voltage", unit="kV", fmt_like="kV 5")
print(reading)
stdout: kV 2
